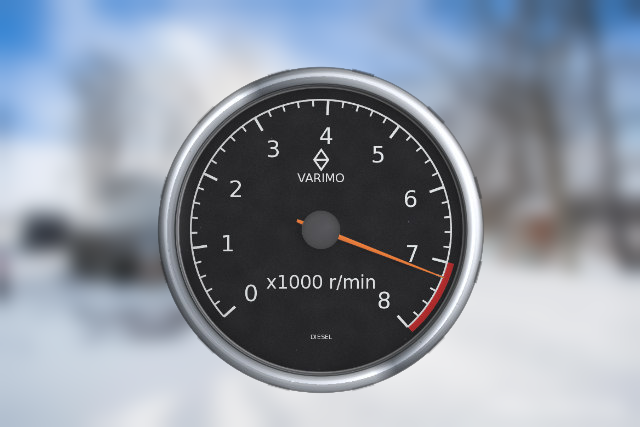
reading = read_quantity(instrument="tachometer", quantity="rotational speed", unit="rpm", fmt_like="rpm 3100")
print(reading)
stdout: rpm 7200
